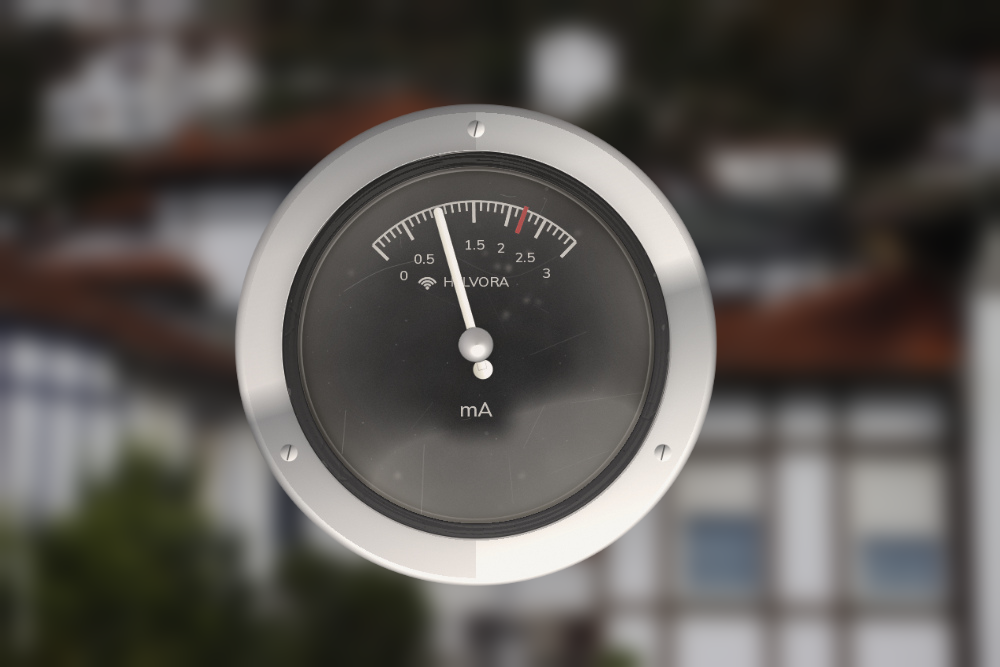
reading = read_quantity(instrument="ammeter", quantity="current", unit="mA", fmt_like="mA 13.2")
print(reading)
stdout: mA 1
